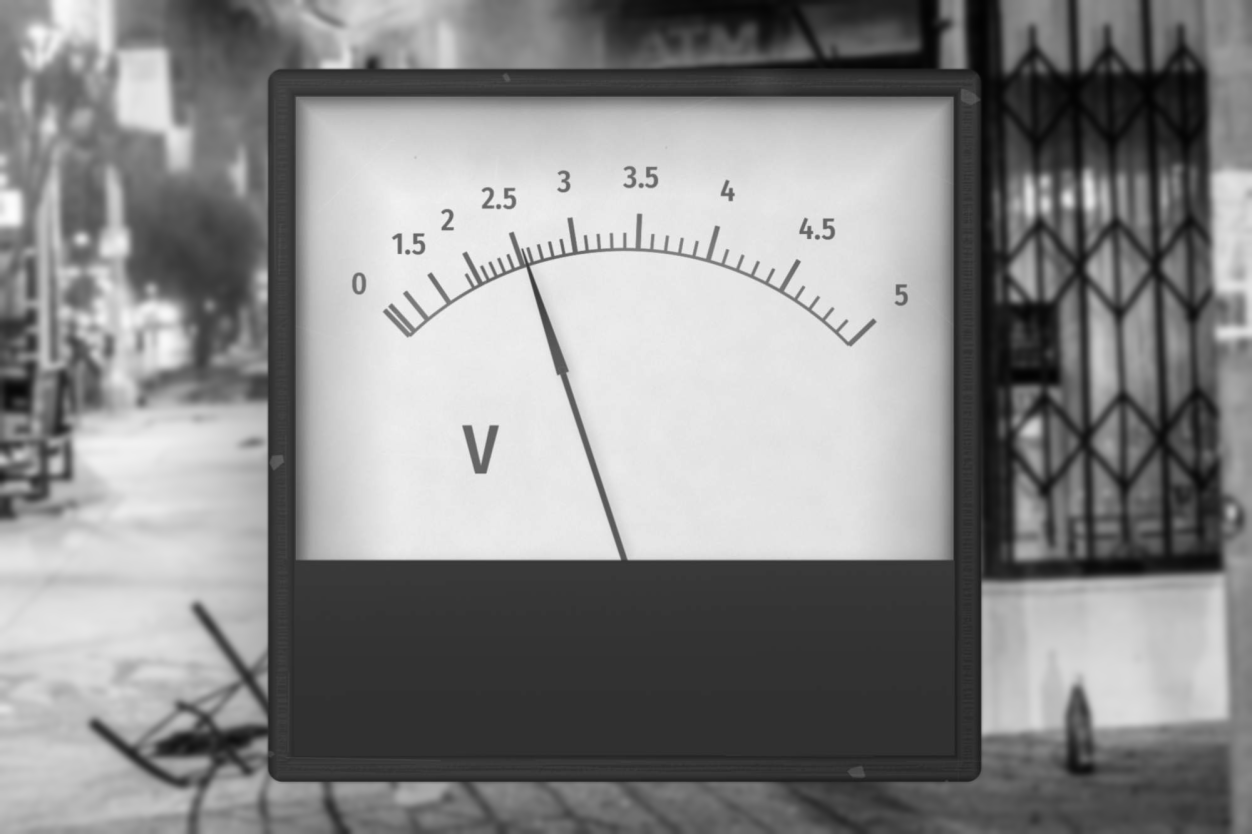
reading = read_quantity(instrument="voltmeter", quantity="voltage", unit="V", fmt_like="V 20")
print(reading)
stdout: V 2.55
